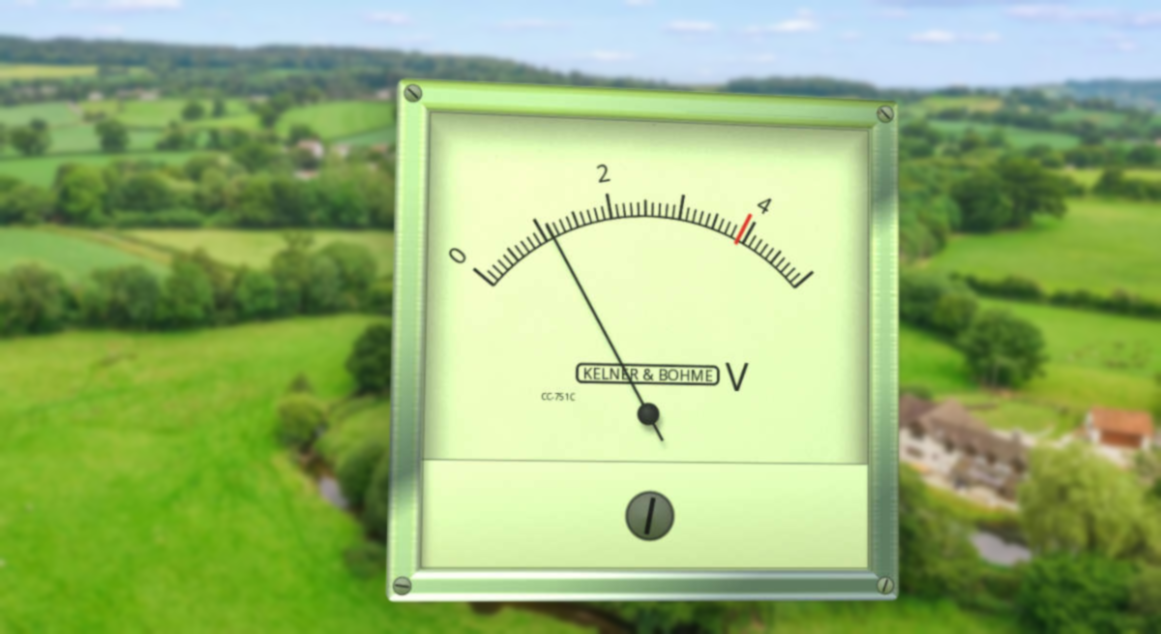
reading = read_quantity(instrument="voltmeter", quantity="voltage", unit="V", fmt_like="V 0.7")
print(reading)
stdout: V 1.1
